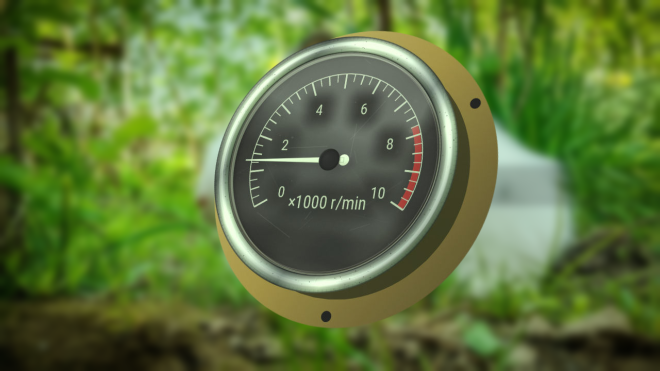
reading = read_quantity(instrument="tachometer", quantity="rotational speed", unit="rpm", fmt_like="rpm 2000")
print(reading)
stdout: rpm 1250
